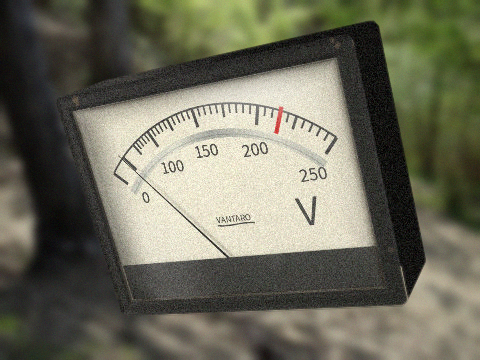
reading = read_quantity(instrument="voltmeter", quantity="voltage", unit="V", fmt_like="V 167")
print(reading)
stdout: V 50
